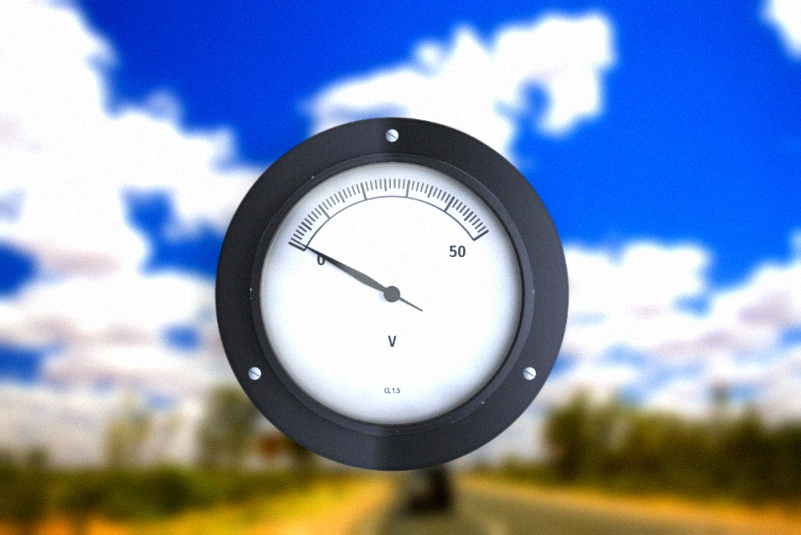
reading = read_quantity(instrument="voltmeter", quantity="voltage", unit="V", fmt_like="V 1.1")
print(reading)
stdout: V 1
